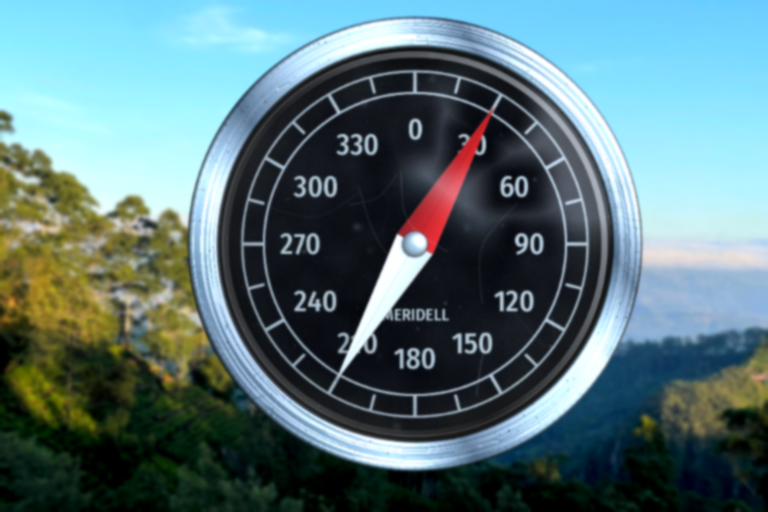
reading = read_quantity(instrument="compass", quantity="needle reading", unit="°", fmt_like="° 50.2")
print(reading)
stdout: ° 30
